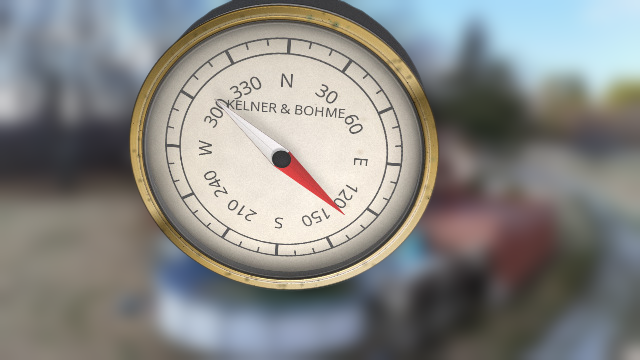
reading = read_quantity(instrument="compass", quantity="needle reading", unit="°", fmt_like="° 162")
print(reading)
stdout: ° 130
